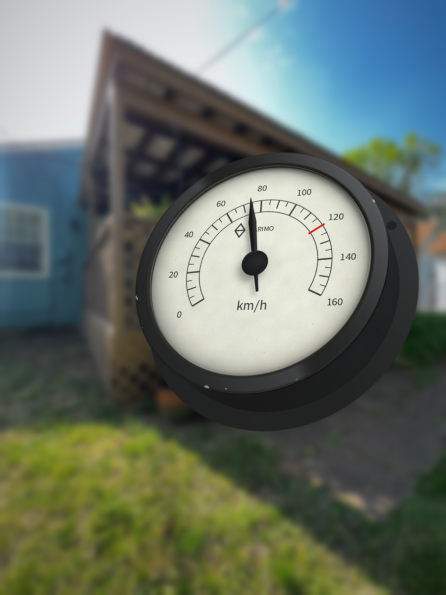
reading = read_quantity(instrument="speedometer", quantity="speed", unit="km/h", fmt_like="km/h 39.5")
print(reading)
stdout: km/h 75
